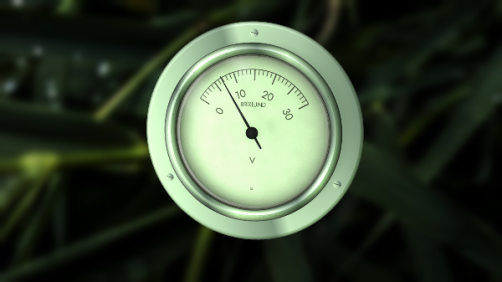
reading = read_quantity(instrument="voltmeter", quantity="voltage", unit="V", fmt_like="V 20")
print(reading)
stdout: V 7
